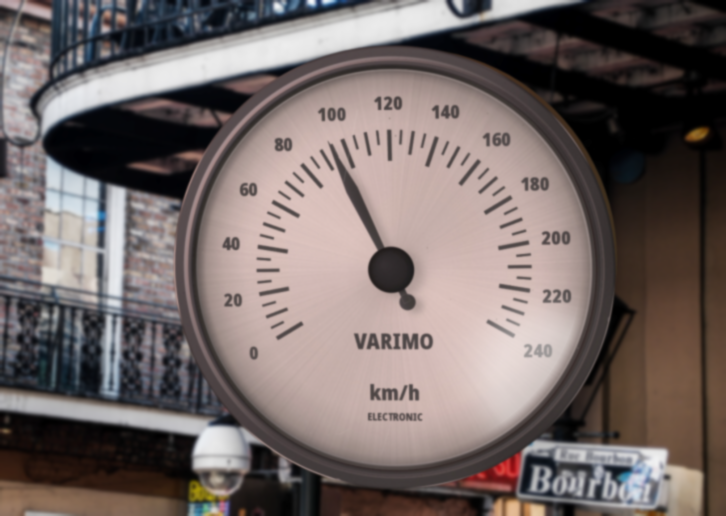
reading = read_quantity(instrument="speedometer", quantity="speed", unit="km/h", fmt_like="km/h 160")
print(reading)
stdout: km/h 95
